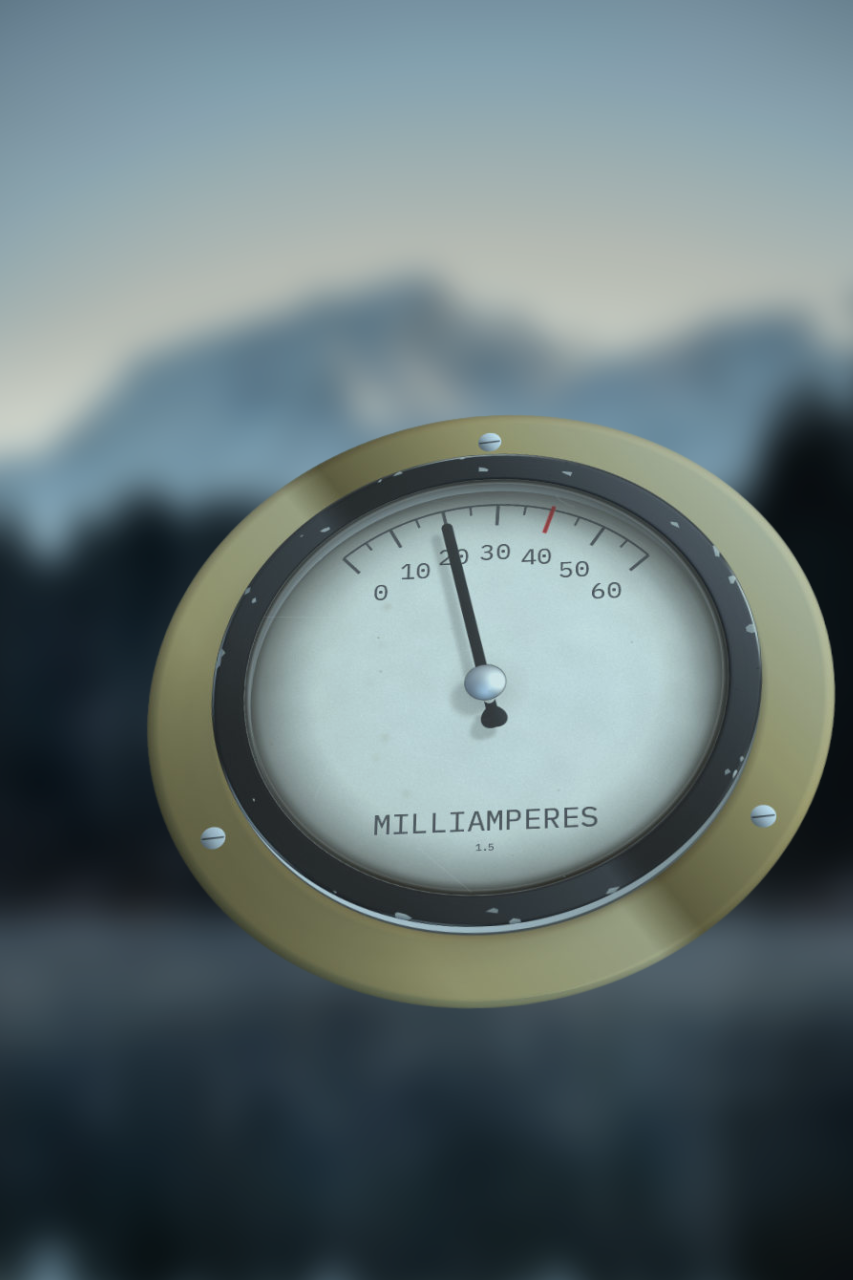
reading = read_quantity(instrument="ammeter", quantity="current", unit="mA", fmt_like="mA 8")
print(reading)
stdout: mA 20
